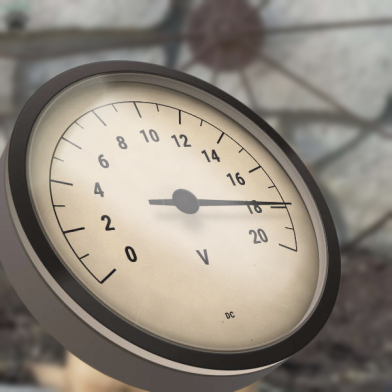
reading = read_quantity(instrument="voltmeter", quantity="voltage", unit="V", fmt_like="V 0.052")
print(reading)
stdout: V 18
